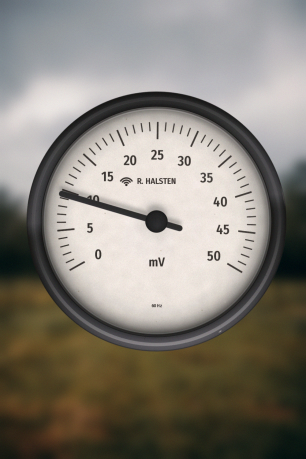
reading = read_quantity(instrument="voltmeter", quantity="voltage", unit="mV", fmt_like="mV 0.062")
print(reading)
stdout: mV 9.5
